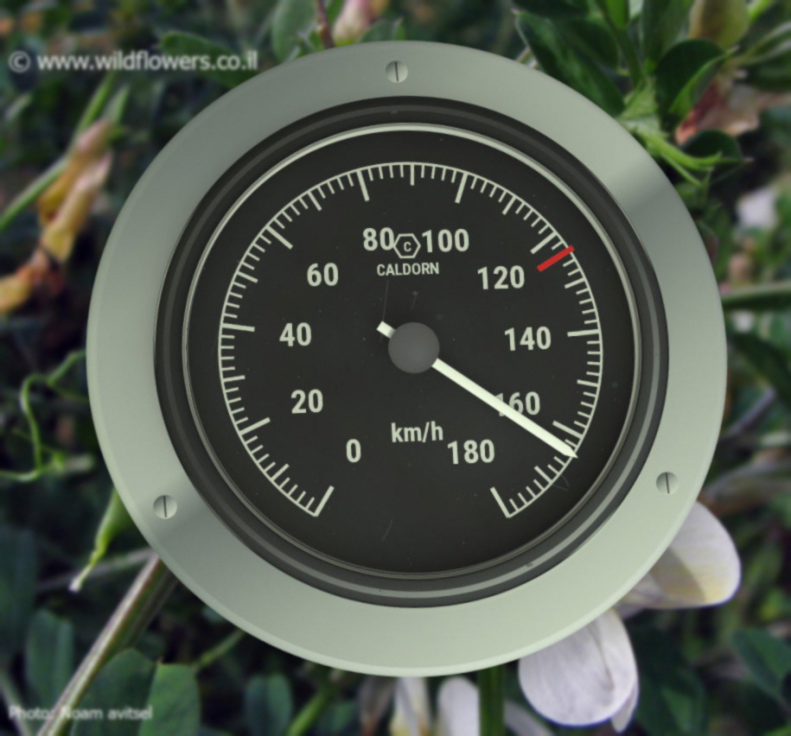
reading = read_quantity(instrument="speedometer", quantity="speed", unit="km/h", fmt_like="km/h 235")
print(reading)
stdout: km/h 164
